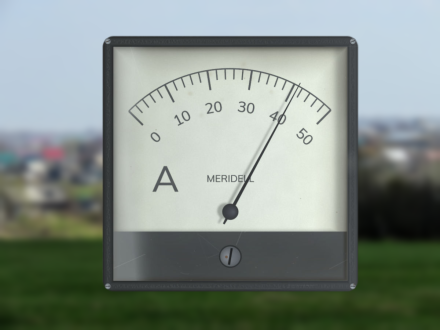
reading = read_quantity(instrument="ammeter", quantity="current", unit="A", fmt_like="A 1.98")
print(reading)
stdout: A 41
